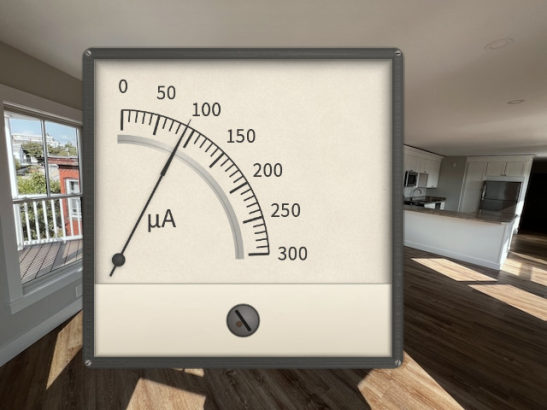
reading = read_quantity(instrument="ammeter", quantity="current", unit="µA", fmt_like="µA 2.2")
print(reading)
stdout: µA 90
